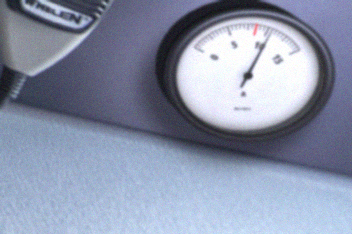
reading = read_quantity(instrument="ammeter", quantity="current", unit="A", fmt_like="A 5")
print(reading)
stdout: A 10
